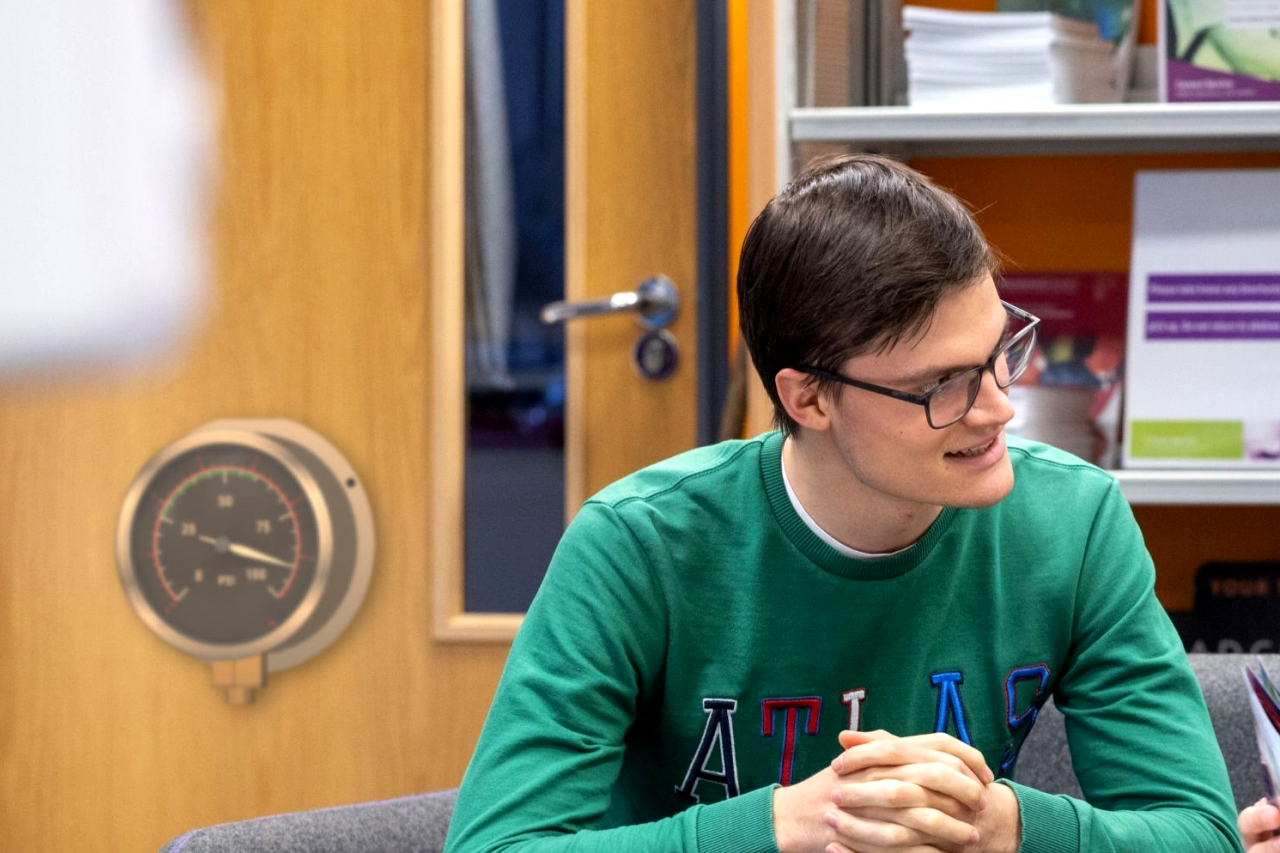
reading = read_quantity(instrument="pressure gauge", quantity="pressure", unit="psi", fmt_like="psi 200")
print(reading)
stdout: psi 90
